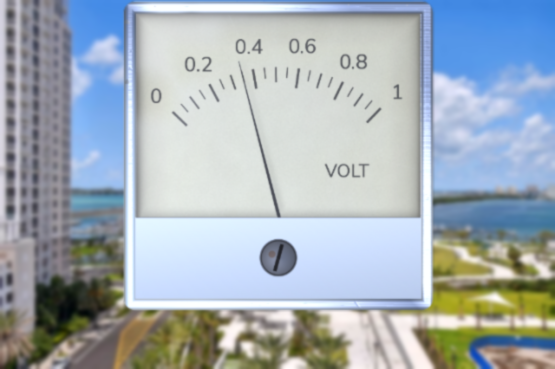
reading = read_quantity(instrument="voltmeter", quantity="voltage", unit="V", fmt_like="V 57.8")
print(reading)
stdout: V 0.35
